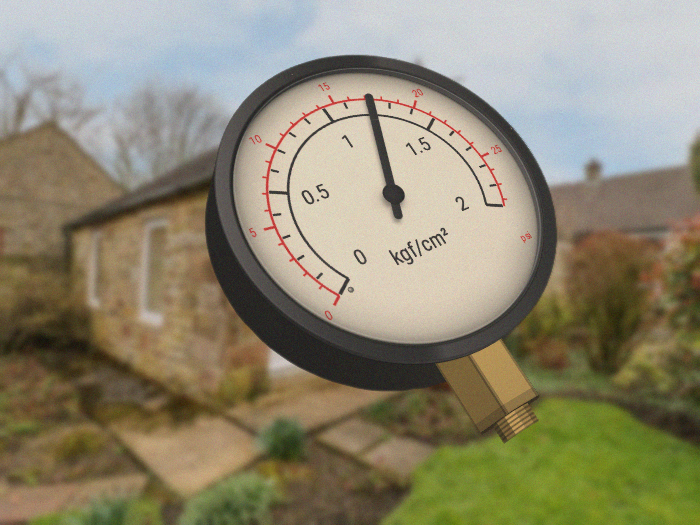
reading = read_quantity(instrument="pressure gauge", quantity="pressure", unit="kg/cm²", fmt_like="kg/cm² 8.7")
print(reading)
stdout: kg/cm² 1.2
